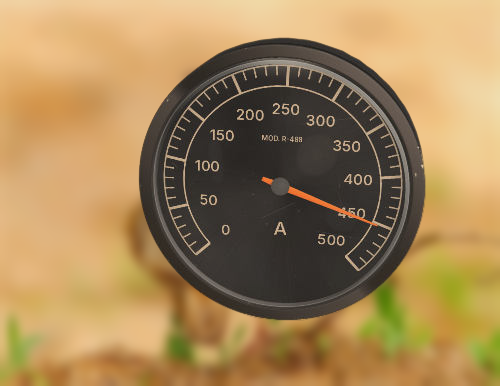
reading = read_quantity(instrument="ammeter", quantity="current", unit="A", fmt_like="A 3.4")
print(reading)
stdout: A 450
